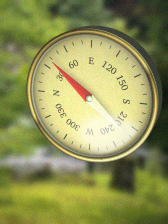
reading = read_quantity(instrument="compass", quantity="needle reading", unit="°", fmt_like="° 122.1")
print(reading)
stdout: ° 40
